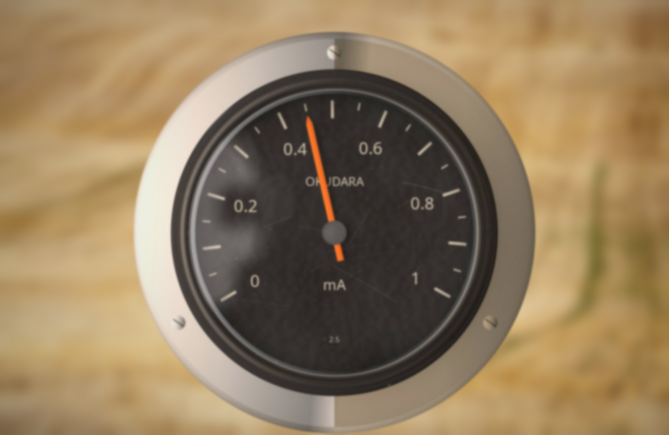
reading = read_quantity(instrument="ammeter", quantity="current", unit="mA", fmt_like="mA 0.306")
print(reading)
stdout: mA 0.45
